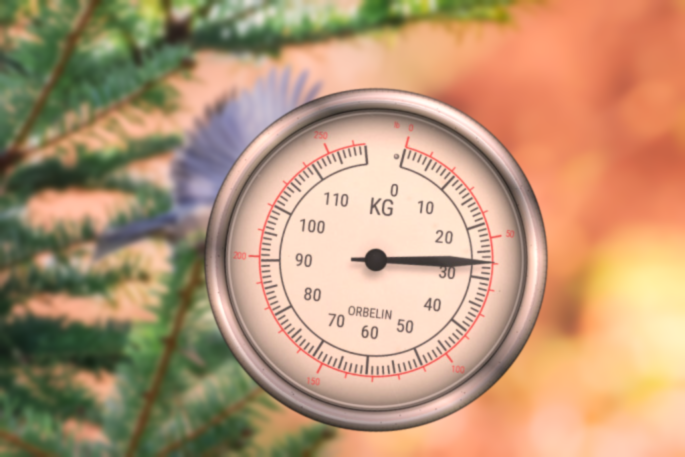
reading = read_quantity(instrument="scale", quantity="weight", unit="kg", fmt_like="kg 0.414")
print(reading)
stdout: kg 27
